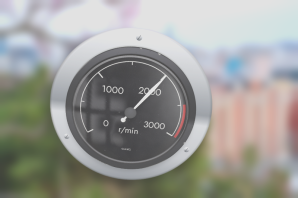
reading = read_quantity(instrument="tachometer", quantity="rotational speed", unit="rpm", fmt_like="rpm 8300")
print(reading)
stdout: rpm 2000
